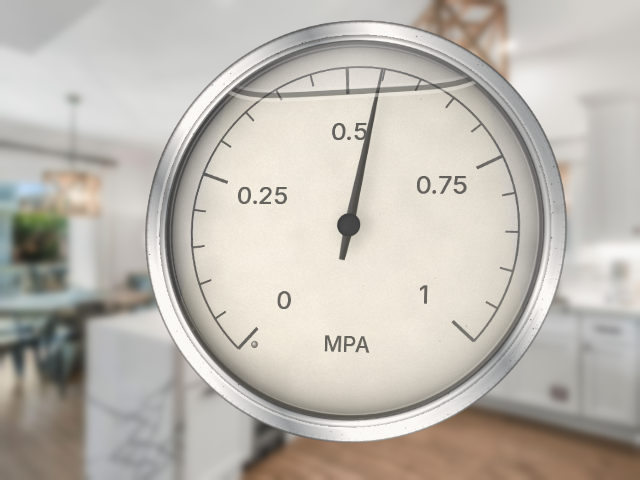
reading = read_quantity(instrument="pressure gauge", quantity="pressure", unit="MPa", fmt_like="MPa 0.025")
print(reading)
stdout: MPa 0.55
